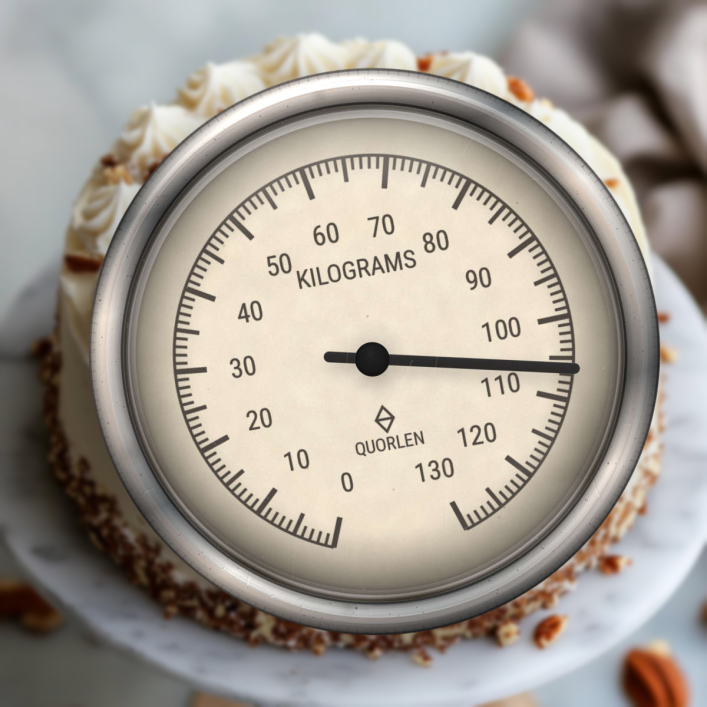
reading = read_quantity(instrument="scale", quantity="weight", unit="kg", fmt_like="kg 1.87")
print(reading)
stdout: kg 106
